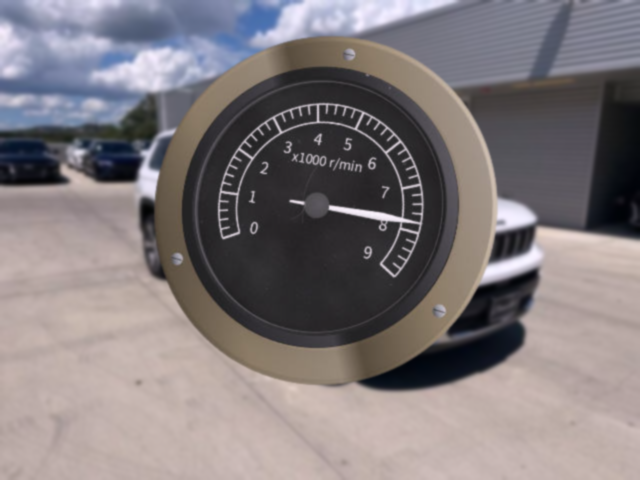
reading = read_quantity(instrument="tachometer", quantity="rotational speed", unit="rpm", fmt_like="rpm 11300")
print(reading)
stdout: rpm 7800
